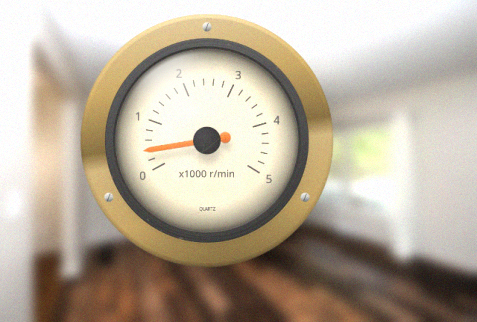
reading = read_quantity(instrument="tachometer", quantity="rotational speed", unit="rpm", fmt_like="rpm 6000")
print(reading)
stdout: rpm 400
